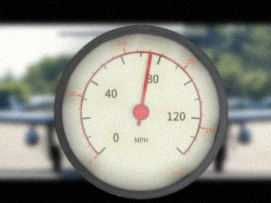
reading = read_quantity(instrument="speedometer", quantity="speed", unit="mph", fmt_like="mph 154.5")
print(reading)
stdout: mph 75
